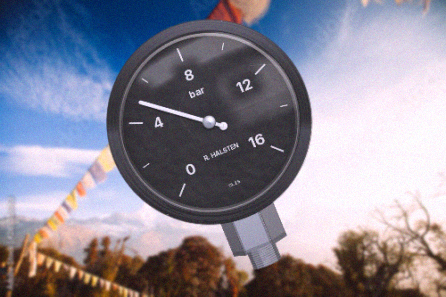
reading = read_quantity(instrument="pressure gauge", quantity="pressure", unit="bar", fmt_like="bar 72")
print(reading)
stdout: bar 5
